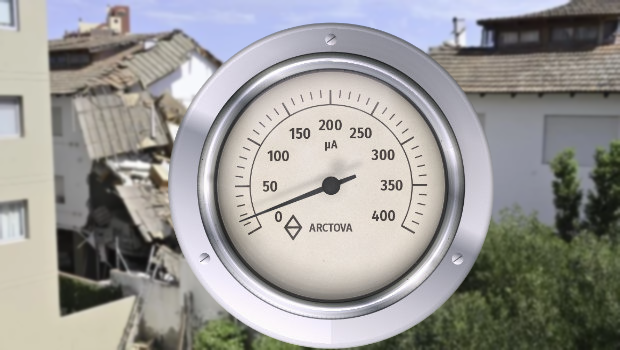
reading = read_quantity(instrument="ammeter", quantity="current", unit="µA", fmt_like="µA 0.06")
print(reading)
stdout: µA 15
